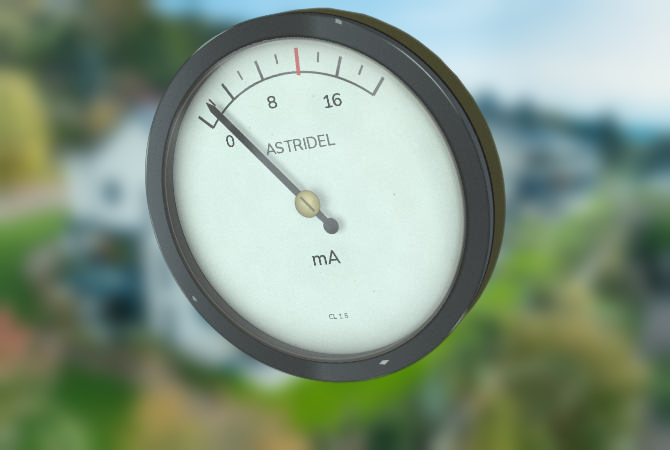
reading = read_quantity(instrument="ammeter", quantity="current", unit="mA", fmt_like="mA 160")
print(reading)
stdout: mA 2
